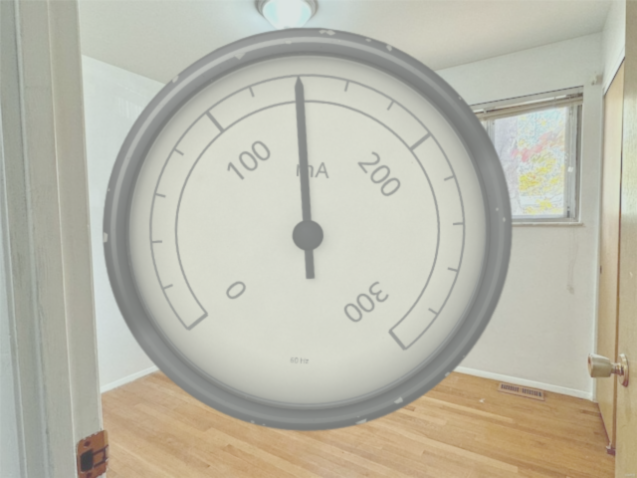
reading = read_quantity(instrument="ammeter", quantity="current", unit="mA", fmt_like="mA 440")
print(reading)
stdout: mA 140
